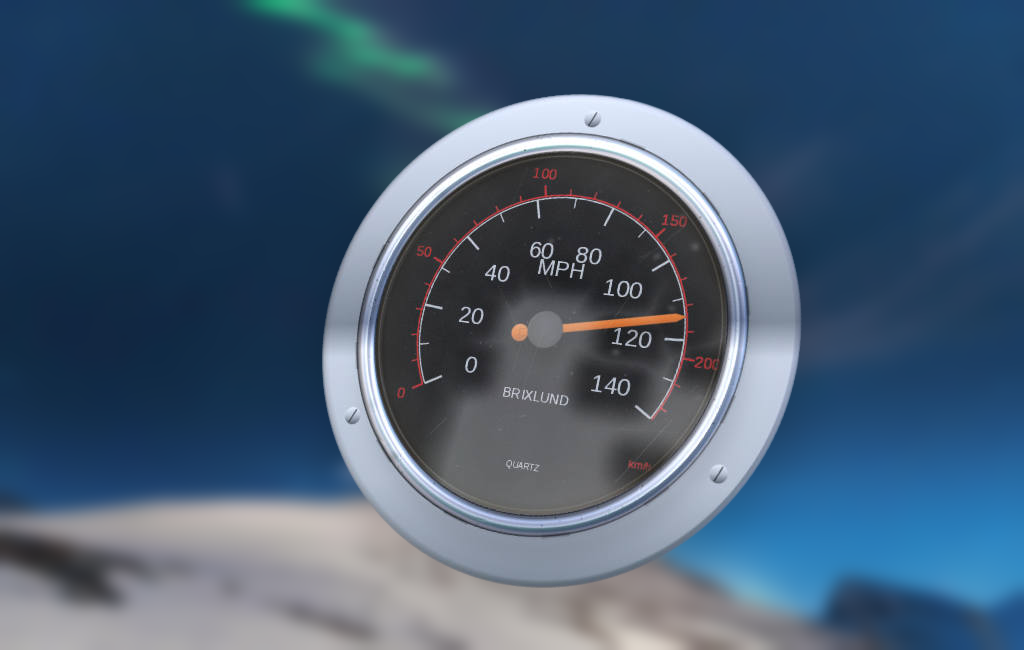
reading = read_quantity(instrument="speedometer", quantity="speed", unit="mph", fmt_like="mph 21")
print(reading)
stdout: mph 115
